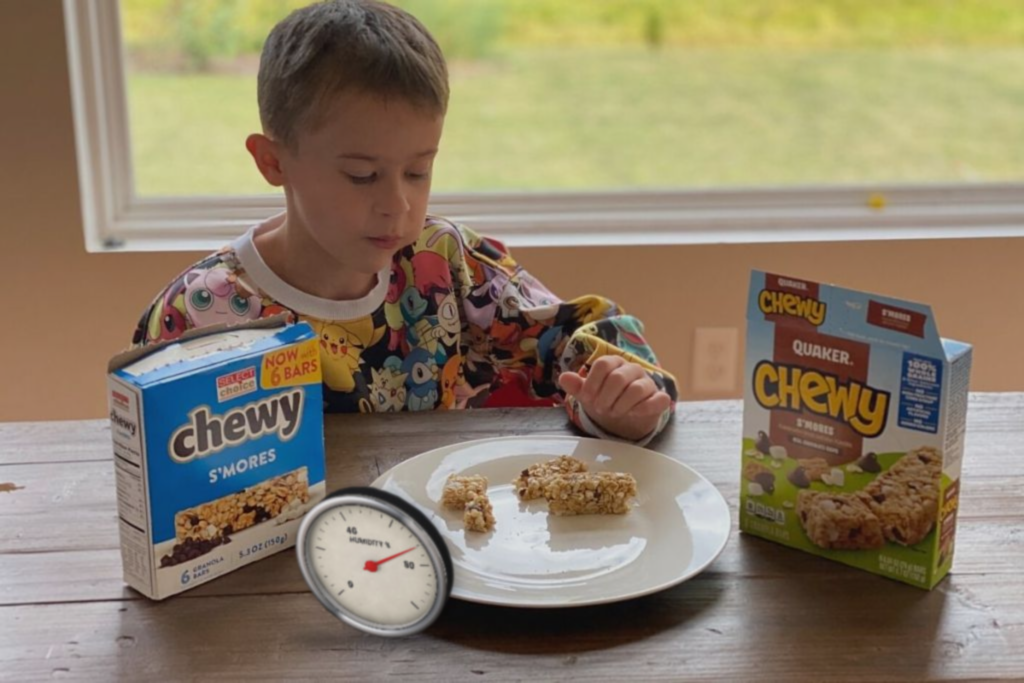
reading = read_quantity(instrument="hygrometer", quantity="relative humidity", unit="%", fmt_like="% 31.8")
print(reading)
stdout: % 72
